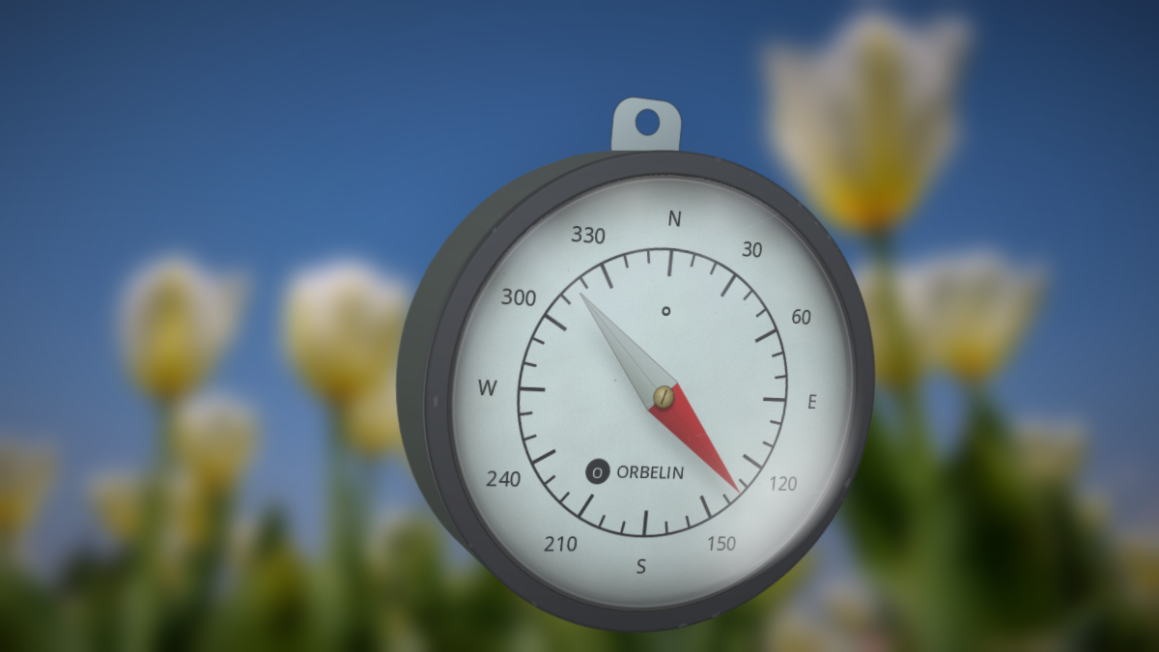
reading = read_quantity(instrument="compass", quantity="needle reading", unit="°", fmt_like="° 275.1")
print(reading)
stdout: ° 135
